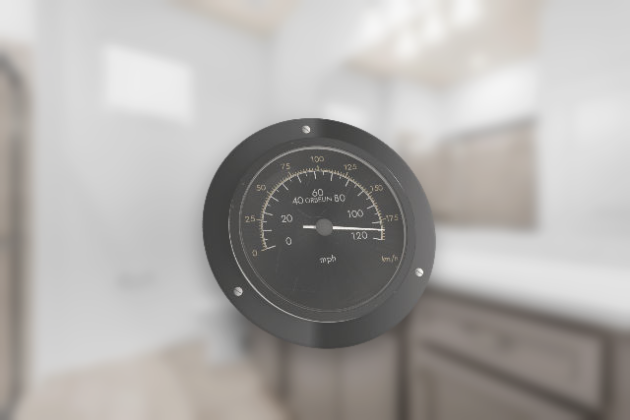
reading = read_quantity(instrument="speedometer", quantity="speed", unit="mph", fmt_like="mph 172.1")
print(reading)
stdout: mph 115
